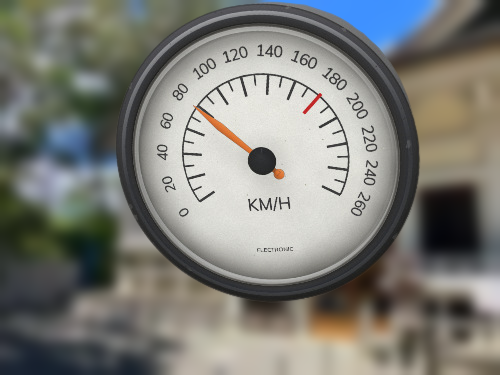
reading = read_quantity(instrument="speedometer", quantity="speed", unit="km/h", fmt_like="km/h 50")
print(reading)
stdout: km/h 80
